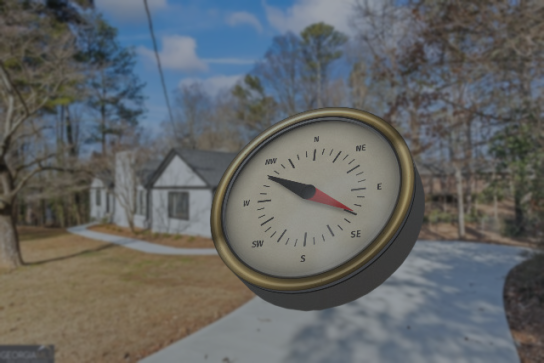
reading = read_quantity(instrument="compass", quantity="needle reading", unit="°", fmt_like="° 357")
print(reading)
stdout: ° 120
